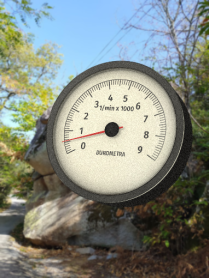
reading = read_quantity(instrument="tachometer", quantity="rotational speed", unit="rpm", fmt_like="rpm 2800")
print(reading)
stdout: rpm 500
